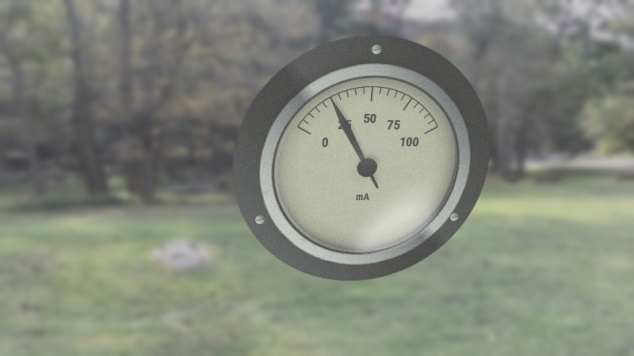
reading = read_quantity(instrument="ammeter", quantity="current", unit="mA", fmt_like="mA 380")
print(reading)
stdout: mA 25
